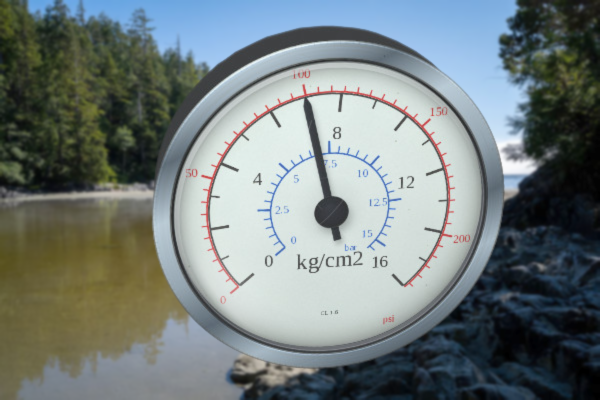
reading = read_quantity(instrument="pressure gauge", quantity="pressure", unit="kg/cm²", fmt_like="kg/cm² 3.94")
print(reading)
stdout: kg/cm² 7
